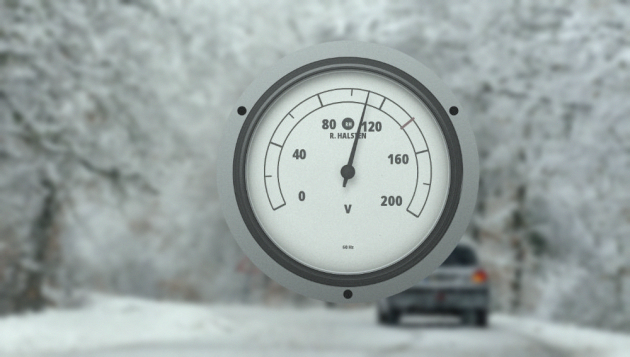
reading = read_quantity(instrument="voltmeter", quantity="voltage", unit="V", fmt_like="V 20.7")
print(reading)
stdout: V 110
